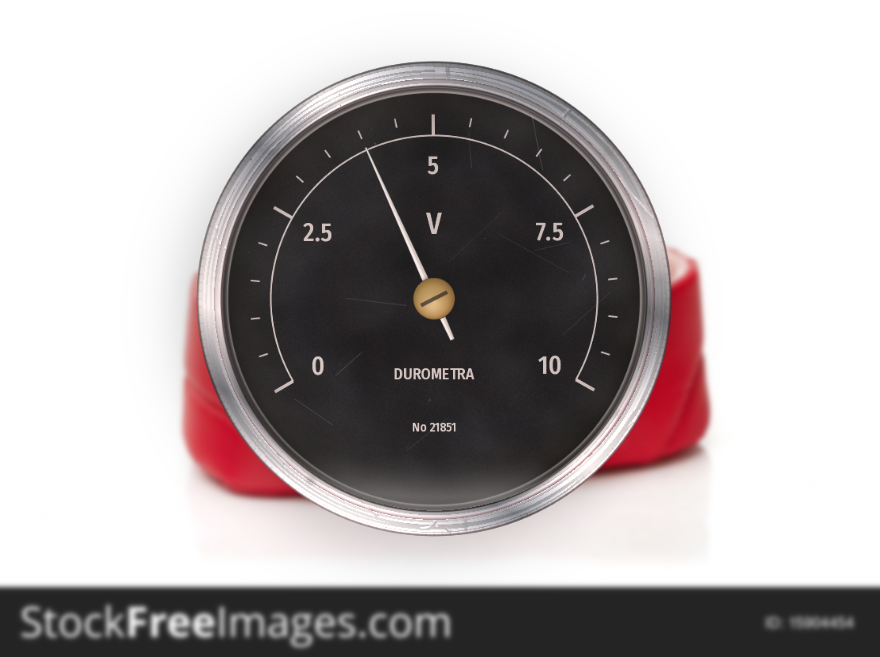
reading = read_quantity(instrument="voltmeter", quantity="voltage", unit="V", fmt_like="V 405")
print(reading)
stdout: V 4
